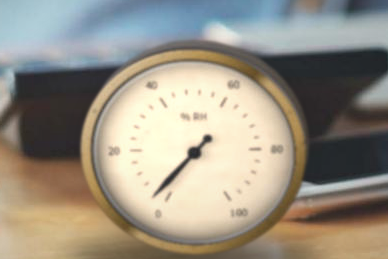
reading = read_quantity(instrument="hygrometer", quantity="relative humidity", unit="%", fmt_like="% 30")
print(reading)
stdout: % 4
